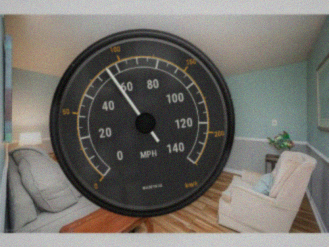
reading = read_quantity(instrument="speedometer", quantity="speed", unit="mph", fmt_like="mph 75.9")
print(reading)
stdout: mph 55
